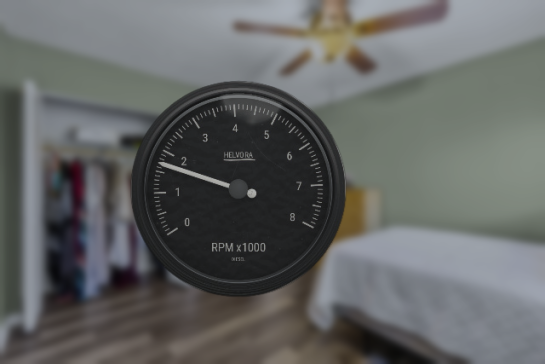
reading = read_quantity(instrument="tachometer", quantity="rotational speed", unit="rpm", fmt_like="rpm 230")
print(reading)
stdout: rpm 1700
